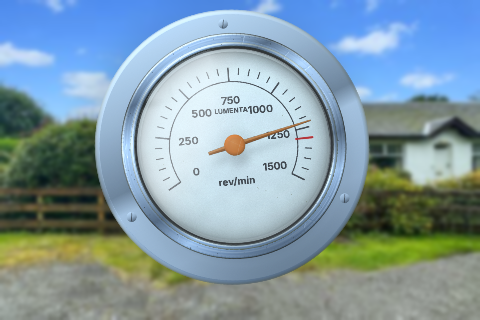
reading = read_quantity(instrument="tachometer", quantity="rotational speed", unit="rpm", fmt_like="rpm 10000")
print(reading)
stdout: rpm 1225
